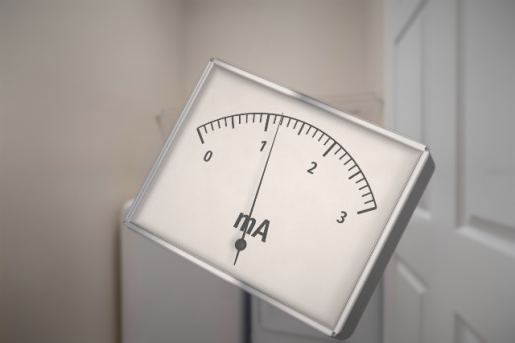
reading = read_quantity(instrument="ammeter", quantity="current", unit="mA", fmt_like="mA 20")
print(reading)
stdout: mA 1.2
